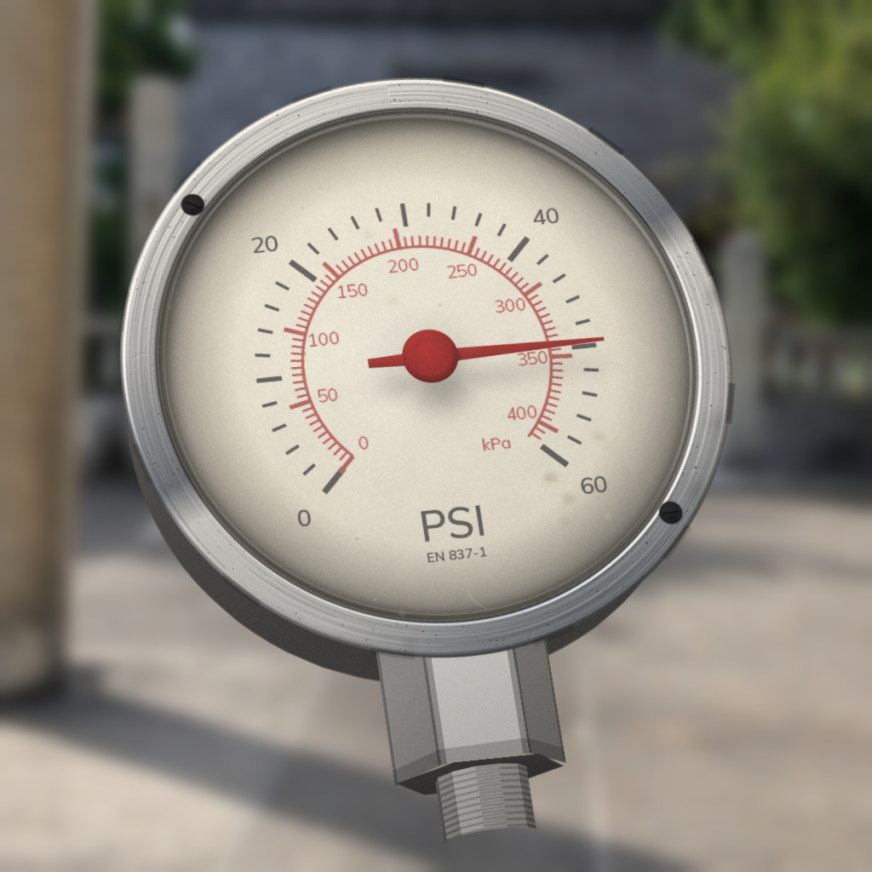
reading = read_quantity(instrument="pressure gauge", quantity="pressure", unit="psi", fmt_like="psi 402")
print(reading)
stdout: psi 50
